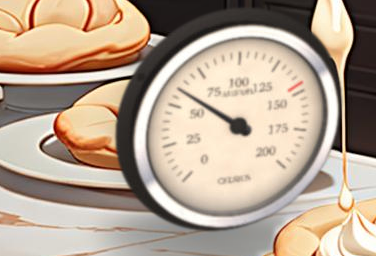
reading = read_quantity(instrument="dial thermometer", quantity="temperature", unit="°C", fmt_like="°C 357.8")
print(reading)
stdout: °C 60
